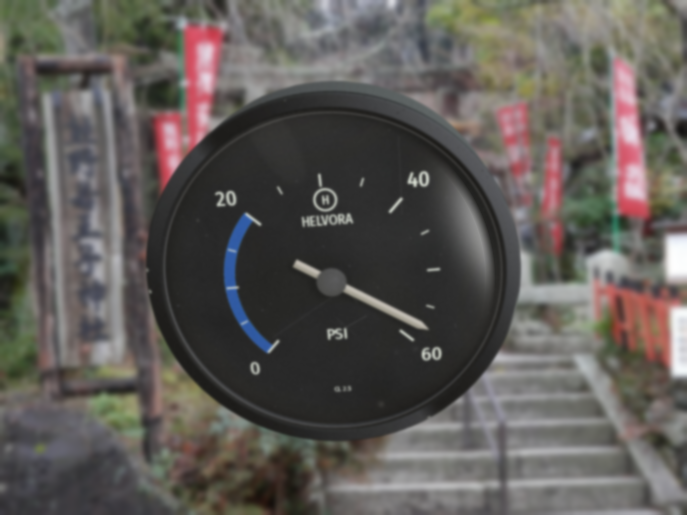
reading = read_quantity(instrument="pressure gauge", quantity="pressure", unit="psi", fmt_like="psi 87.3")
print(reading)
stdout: psi 57.5
